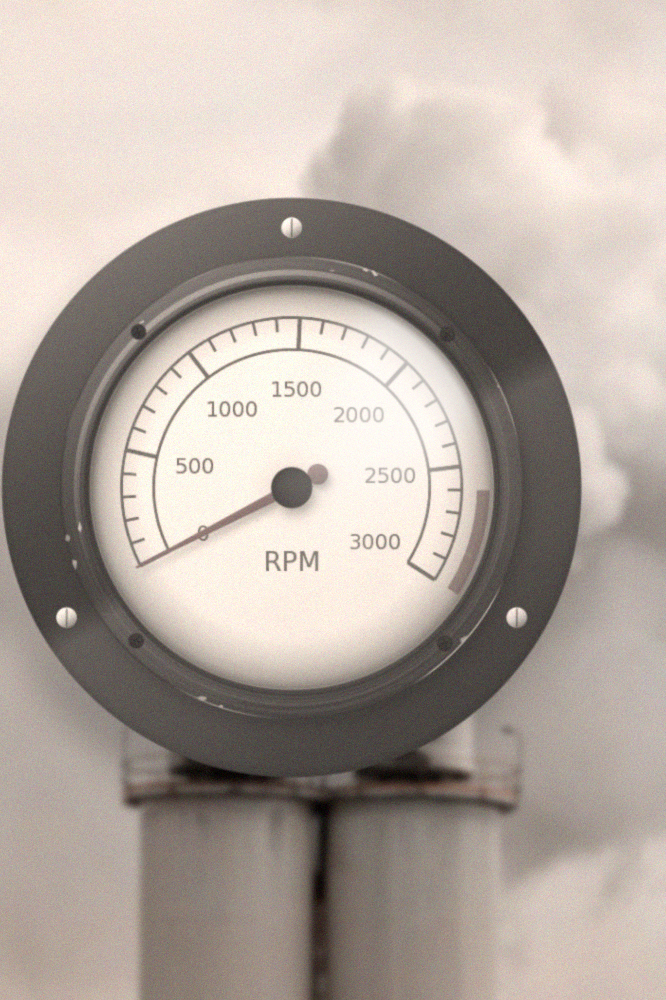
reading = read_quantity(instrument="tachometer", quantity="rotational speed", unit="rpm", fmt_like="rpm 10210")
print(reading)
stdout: rpm 0
